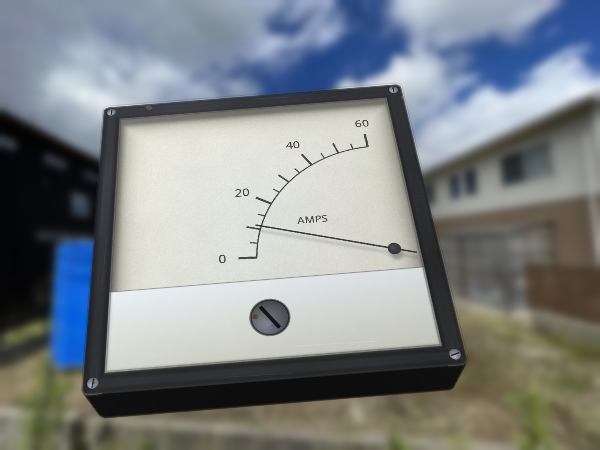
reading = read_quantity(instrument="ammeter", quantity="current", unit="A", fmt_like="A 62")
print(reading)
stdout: A 10
